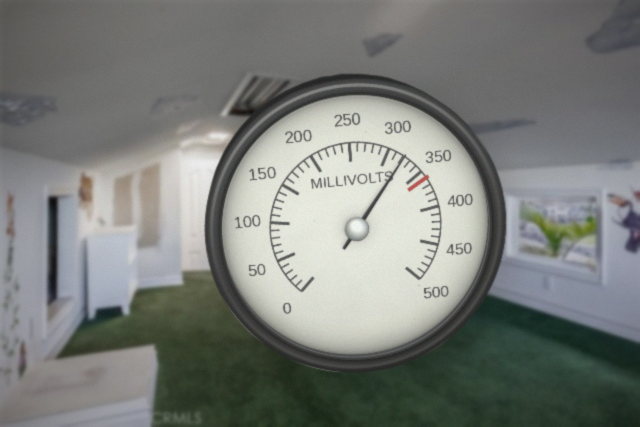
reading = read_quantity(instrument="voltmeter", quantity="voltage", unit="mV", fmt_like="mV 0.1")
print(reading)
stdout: mV 320
